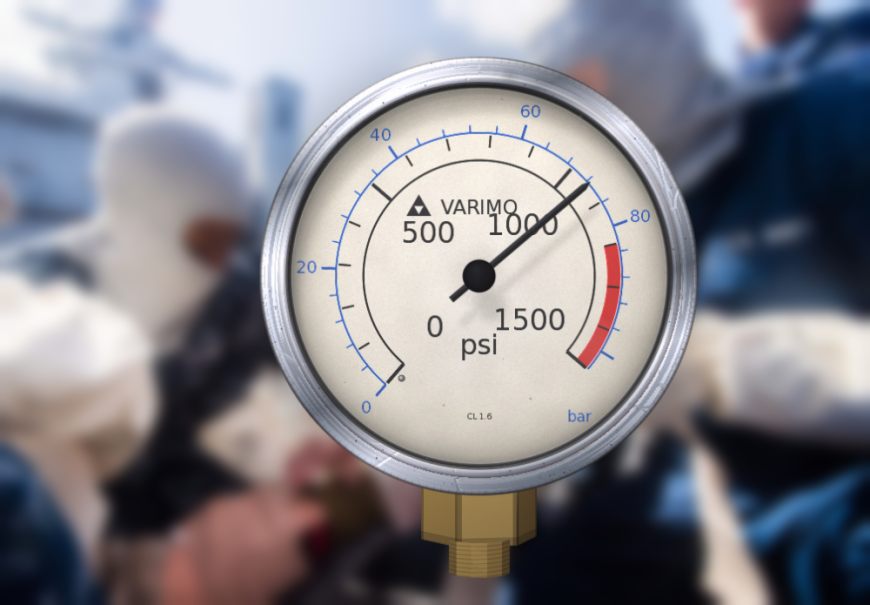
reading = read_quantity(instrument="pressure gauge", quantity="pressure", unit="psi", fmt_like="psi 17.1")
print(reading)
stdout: psi 1050
